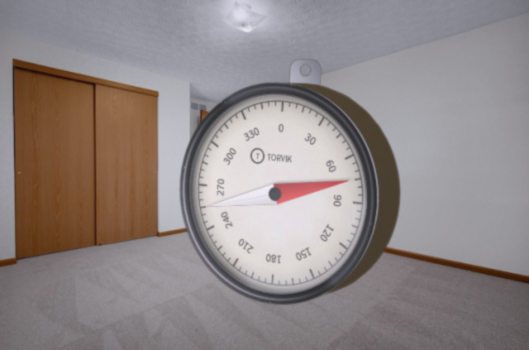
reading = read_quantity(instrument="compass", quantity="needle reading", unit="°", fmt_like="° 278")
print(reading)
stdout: ° 75
